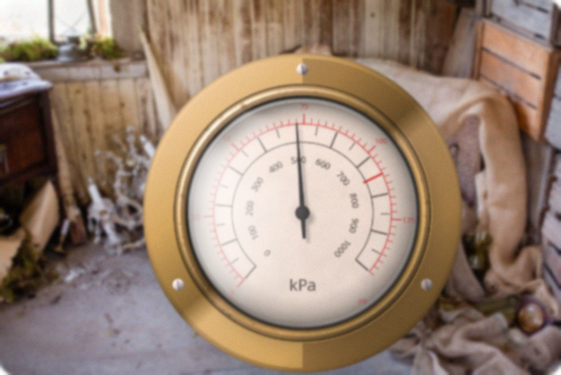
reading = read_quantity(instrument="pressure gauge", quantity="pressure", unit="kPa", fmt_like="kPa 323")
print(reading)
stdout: kPa 500
